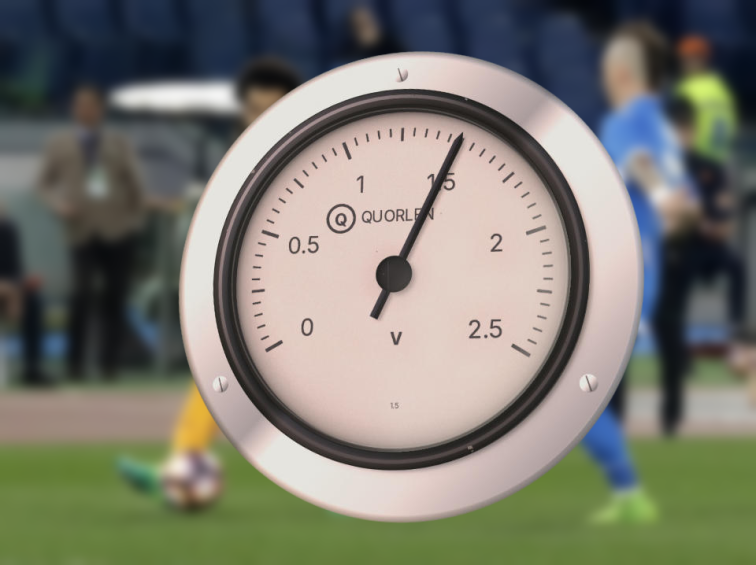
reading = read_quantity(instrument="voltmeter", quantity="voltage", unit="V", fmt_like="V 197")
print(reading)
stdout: V 1.5
